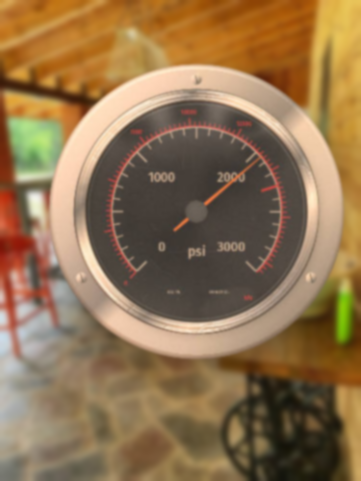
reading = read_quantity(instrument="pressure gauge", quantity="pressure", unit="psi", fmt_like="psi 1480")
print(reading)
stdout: psi 2050
